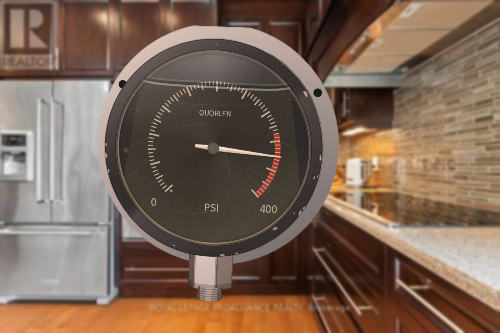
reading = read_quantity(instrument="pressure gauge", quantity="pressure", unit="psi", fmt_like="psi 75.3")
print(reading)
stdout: psi 340
